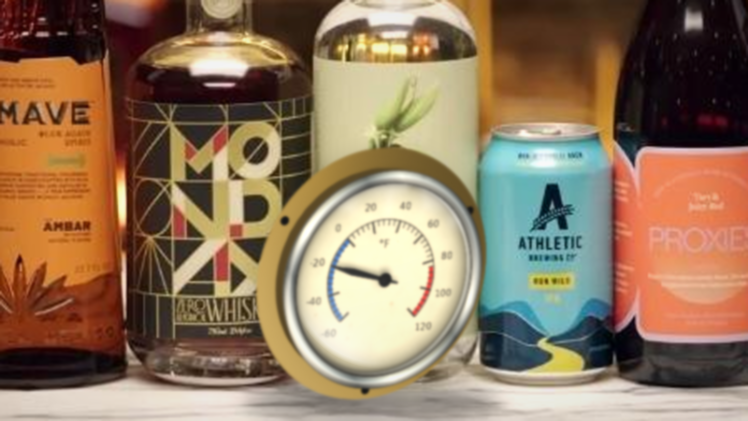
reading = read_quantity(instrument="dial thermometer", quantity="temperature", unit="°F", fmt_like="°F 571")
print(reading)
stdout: °F -20
